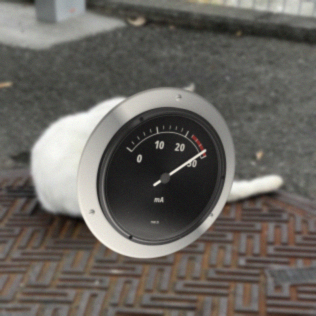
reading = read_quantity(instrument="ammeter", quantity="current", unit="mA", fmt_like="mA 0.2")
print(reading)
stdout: mA 28
